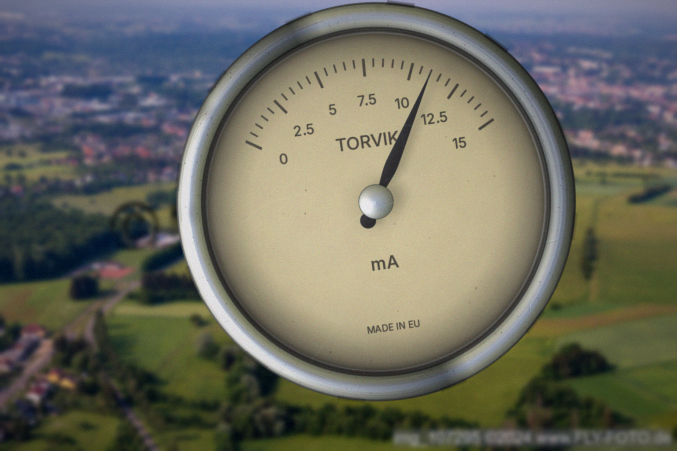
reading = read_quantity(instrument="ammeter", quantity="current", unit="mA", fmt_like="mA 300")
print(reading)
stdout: mA 11
